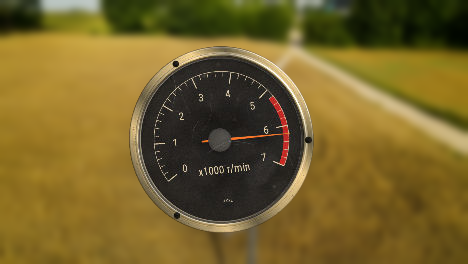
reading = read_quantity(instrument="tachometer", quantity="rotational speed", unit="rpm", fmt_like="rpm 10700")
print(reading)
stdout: rpm 6200
